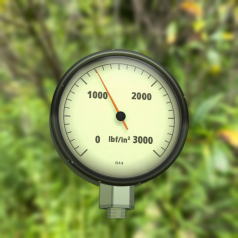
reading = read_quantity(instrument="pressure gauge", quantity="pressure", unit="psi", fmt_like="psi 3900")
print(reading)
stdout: psi 1200
